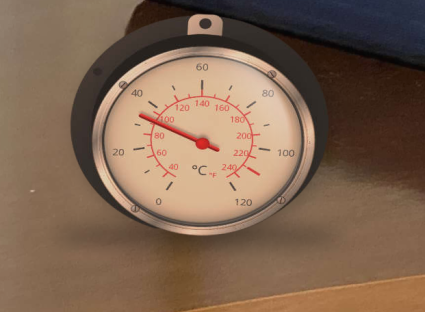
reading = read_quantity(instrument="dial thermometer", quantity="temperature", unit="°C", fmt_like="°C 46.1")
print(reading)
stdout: °C 35
